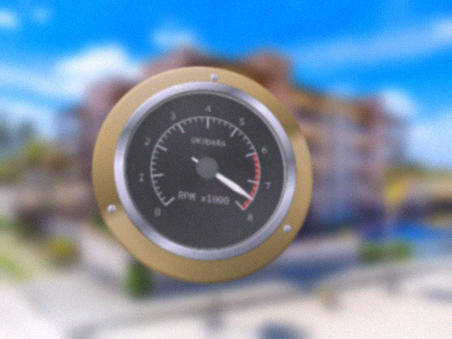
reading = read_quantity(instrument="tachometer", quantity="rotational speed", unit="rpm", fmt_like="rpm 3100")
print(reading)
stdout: rpm 7600
